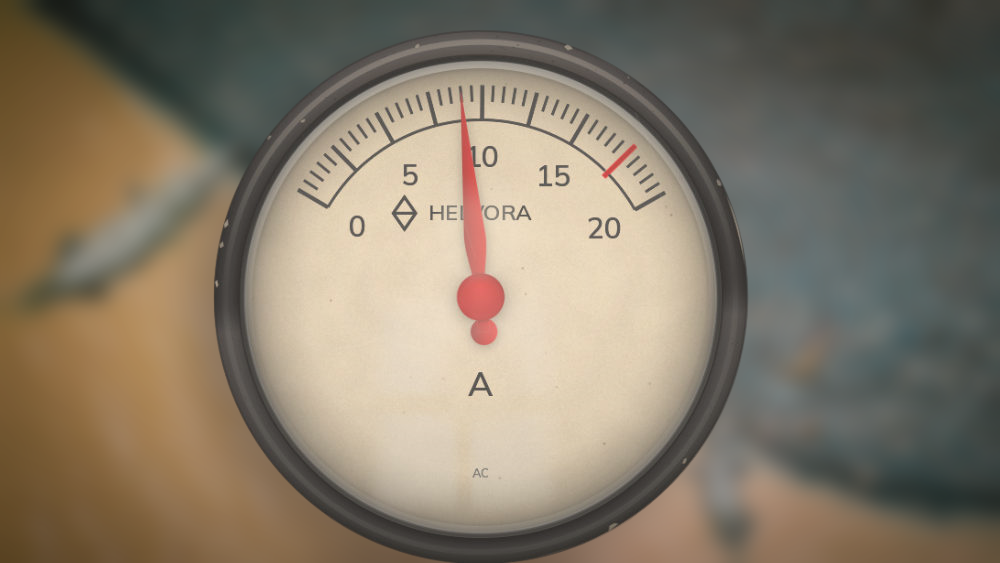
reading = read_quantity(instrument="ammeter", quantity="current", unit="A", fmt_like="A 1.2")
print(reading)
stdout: A 9
